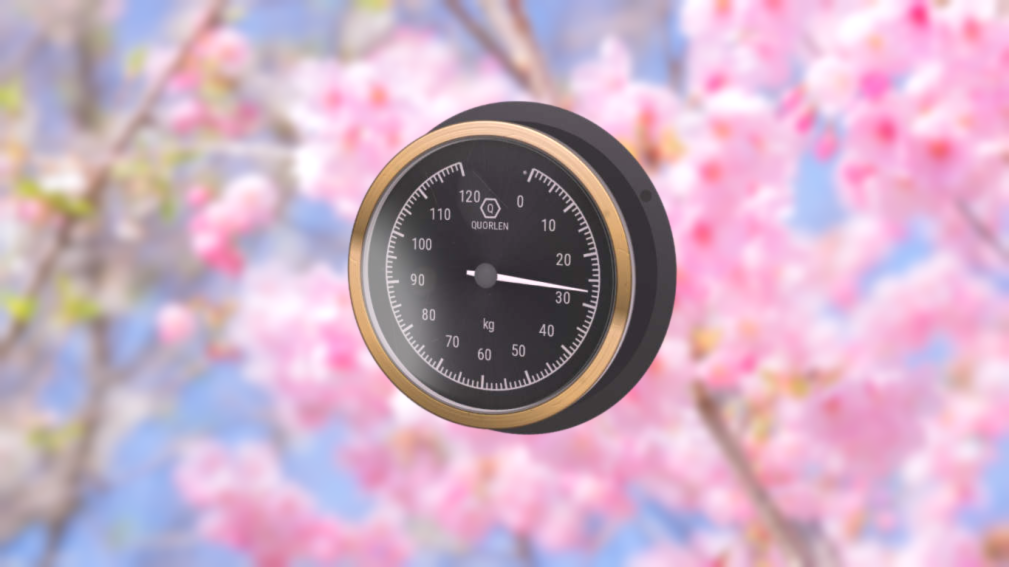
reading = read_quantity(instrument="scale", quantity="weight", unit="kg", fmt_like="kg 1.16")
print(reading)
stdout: kg 27
